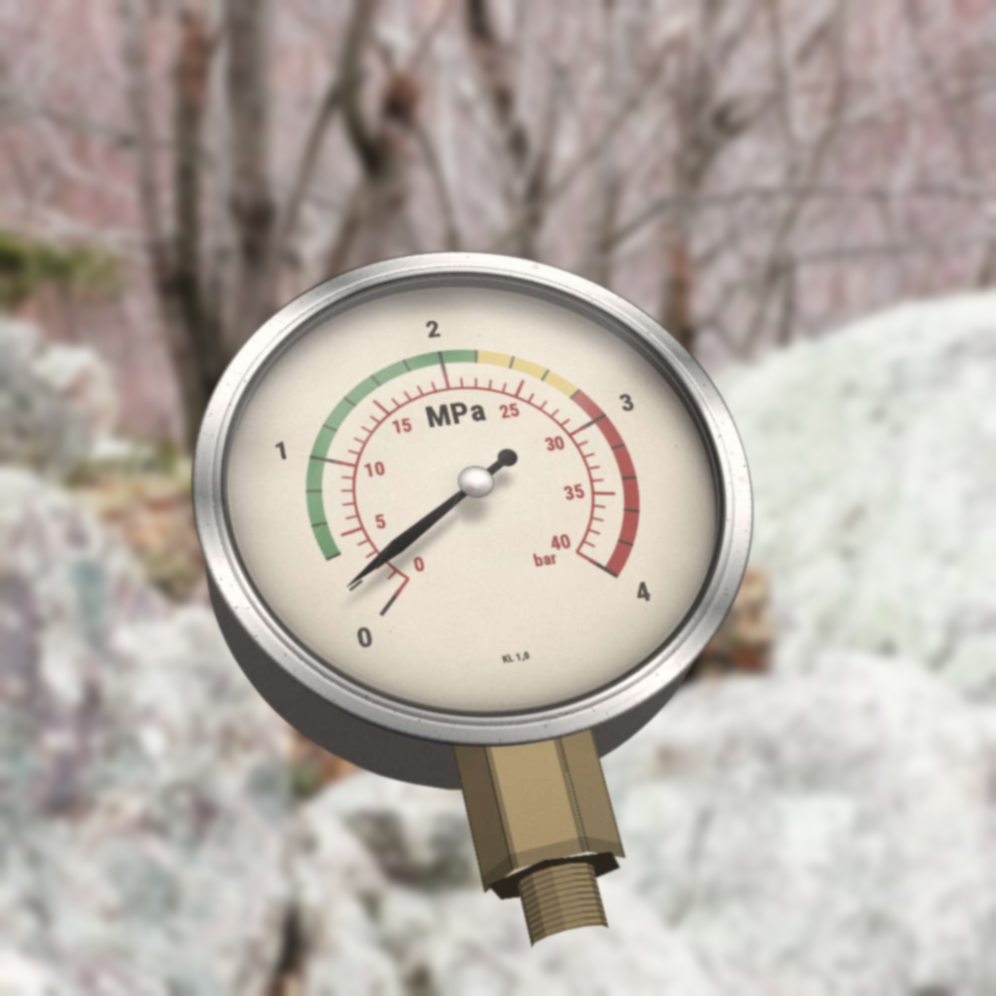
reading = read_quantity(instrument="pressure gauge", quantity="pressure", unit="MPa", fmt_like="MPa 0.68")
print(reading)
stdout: MPa 0.2
